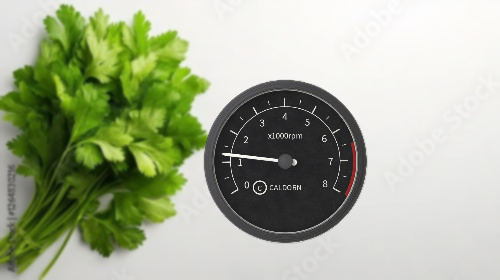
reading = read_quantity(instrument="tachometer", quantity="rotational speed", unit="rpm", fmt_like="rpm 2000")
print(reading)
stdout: rpm 1250
